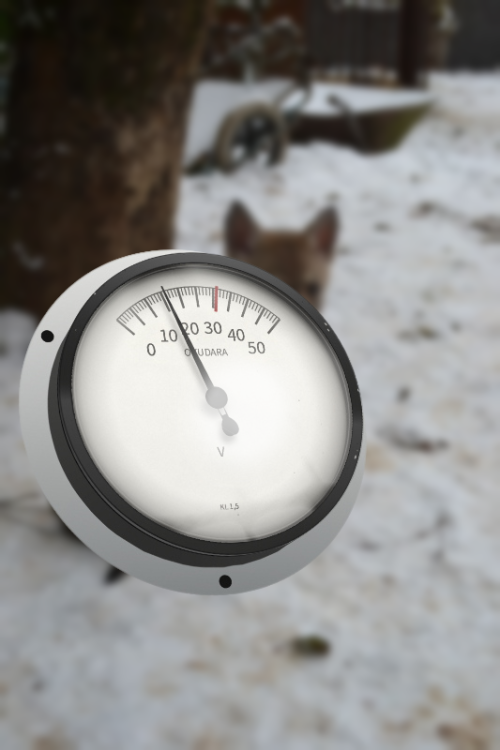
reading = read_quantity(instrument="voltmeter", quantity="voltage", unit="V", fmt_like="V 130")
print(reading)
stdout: V 15
